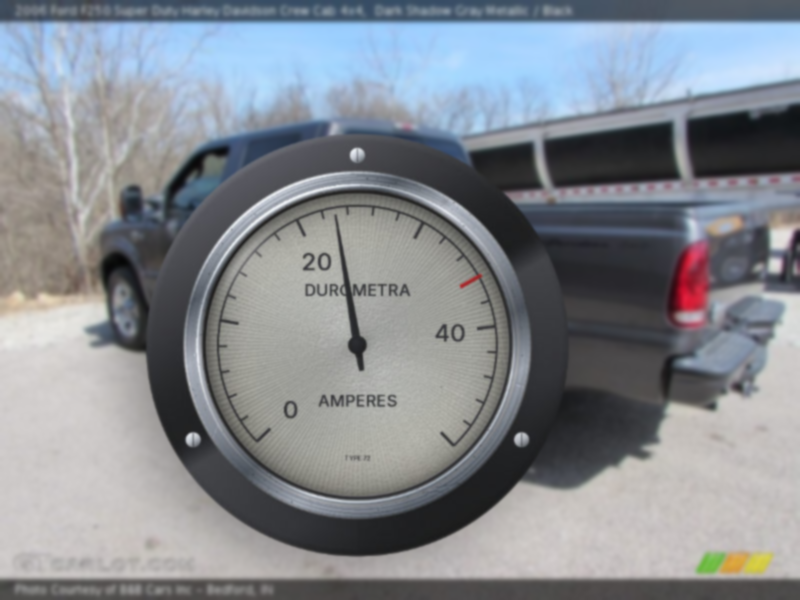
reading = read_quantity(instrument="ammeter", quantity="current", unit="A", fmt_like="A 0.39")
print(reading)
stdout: A 23
